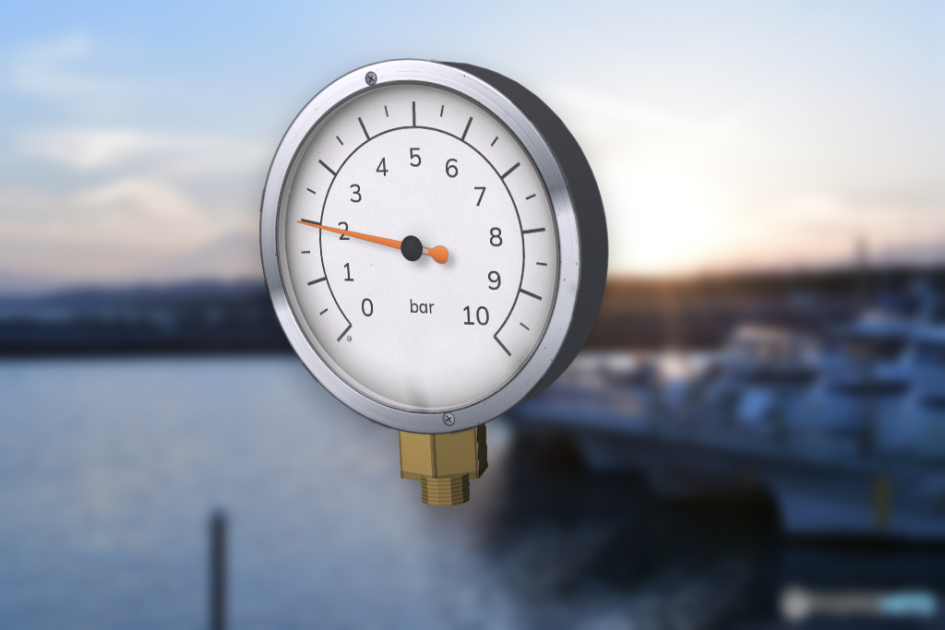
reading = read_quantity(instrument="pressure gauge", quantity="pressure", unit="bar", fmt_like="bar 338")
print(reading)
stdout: bar 2
